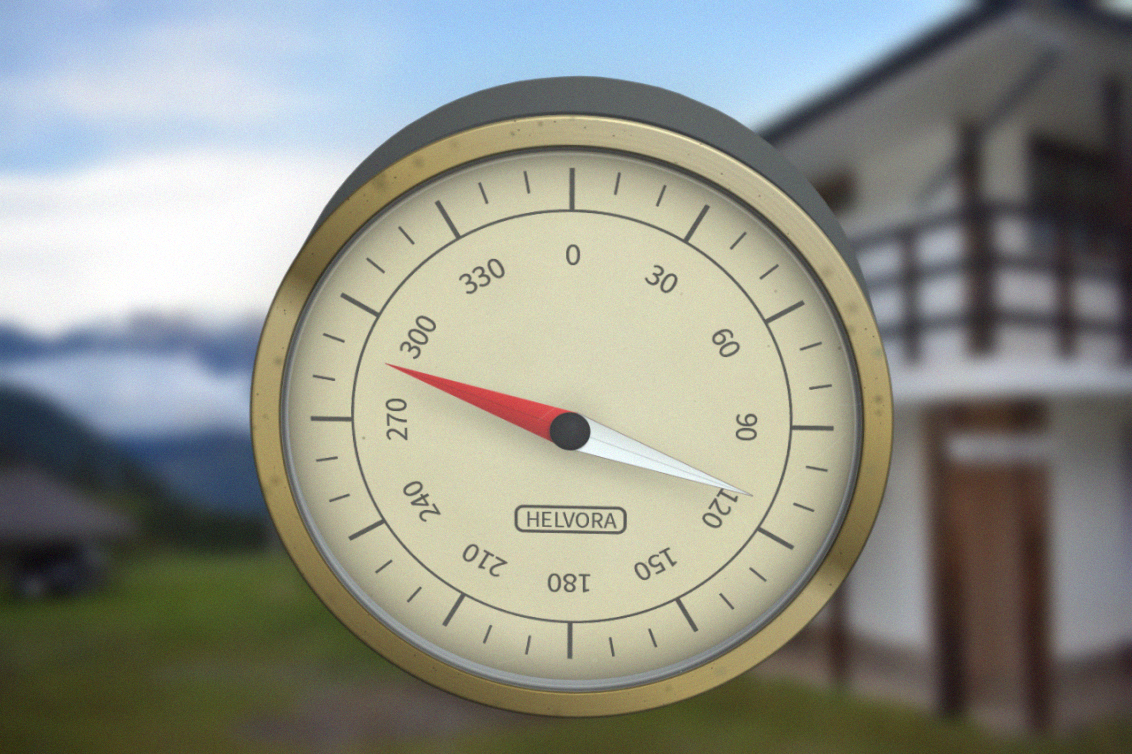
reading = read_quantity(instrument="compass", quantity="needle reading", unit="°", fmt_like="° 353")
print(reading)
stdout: ° 290
